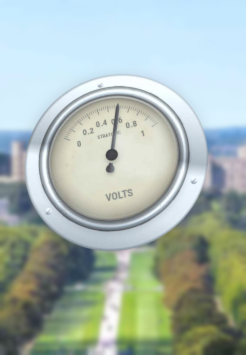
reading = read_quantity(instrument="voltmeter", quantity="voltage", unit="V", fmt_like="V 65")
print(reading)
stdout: V 0.6
